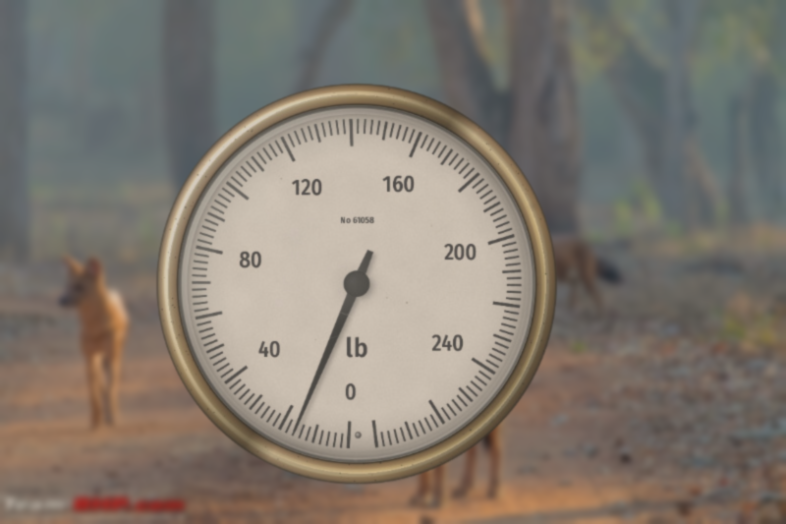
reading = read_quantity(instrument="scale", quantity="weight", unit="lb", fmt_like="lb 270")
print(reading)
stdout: lb 16
